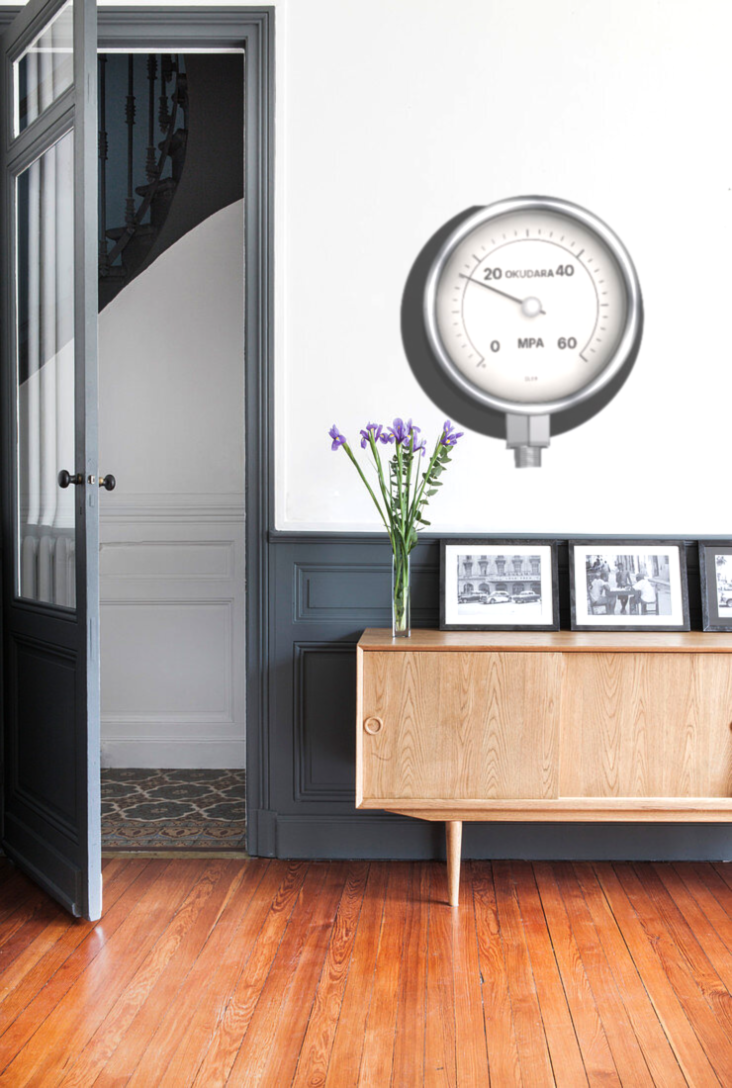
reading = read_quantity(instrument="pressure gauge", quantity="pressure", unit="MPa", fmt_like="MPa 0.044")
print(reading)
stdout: MPa 16
